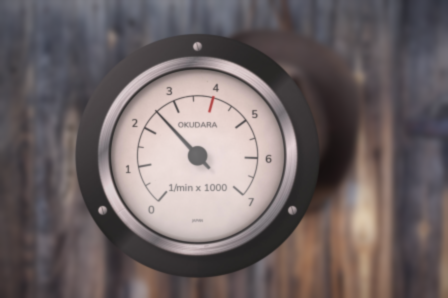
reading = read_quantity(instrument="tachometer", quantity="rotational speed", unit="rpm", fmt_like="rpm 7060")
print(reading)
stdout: rpm 2500
